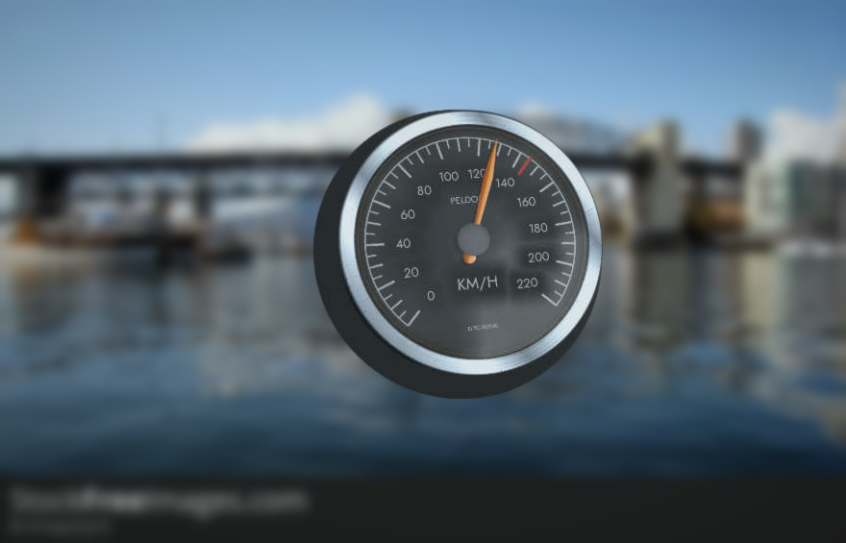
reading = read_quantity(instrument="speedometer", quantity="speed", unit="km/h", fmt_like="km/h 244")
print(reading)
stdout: km/h 127.5
